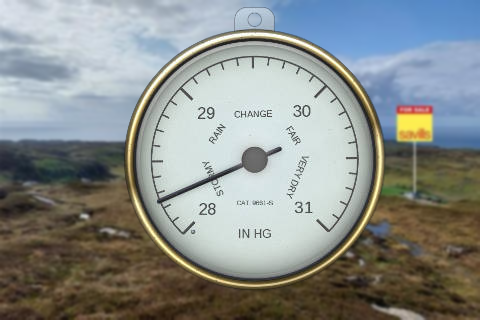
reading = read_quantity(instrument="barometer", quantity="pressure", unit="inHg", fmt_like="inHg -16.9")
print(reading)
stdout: inHg 28.25
